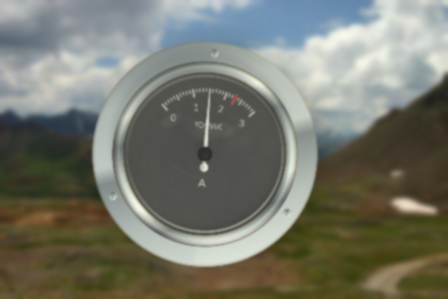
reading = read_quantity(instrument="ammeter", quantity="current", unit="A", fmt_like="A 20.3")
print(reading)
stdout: A 1.5
